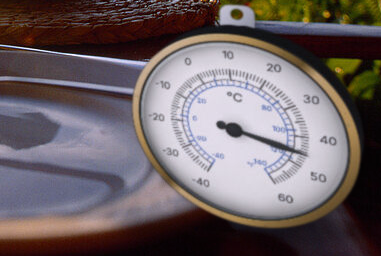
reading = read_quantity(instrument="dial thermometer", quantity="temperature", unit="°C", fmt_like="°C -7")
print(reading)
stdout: °C 45
